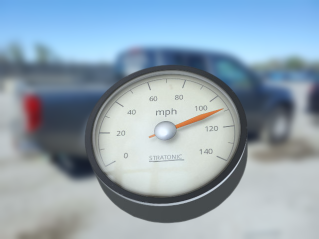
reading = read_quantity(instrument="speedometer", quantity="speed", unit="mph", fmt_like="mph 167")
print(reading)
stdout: mph 110
